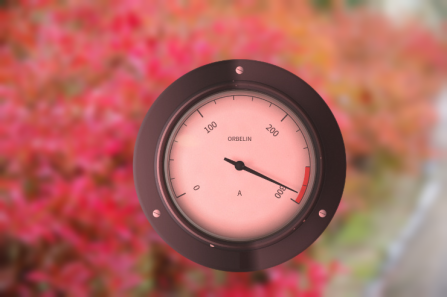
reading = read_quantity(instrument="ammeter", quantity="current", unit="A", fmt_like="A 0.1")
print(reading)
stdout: A 290
